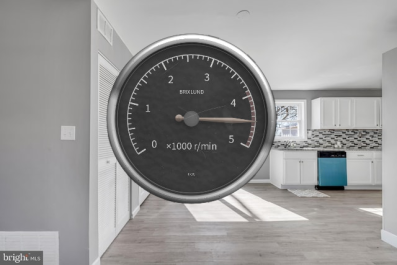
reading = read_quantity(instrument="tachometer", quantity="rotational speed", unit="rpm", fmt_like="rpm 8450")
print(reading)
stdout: rpm 4500
